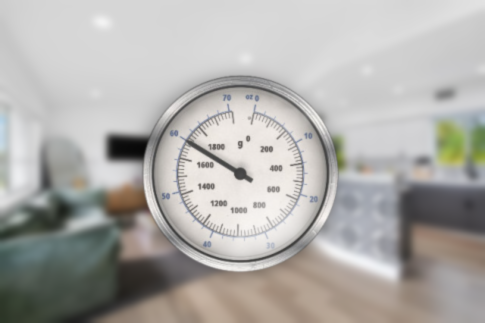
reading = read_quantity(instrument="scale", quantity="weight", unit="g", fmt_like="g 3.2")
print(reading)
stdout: g 1700
